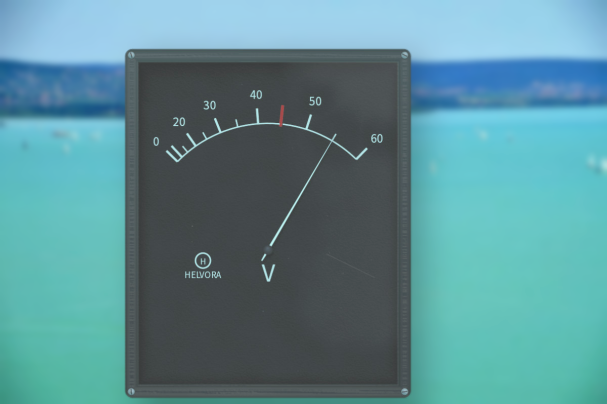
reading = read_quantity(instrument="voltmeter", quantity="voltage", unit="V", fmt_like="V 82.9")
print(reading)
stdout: V 55
